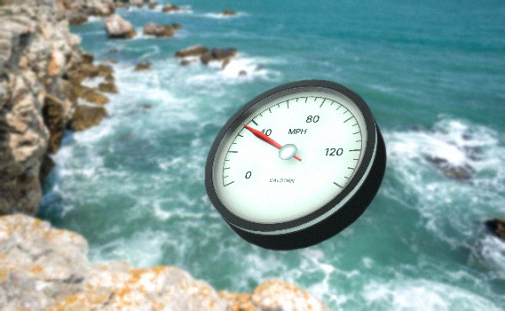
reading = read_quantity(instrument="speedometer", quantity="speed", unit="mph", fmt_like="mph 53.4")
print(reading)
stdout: mph 35
